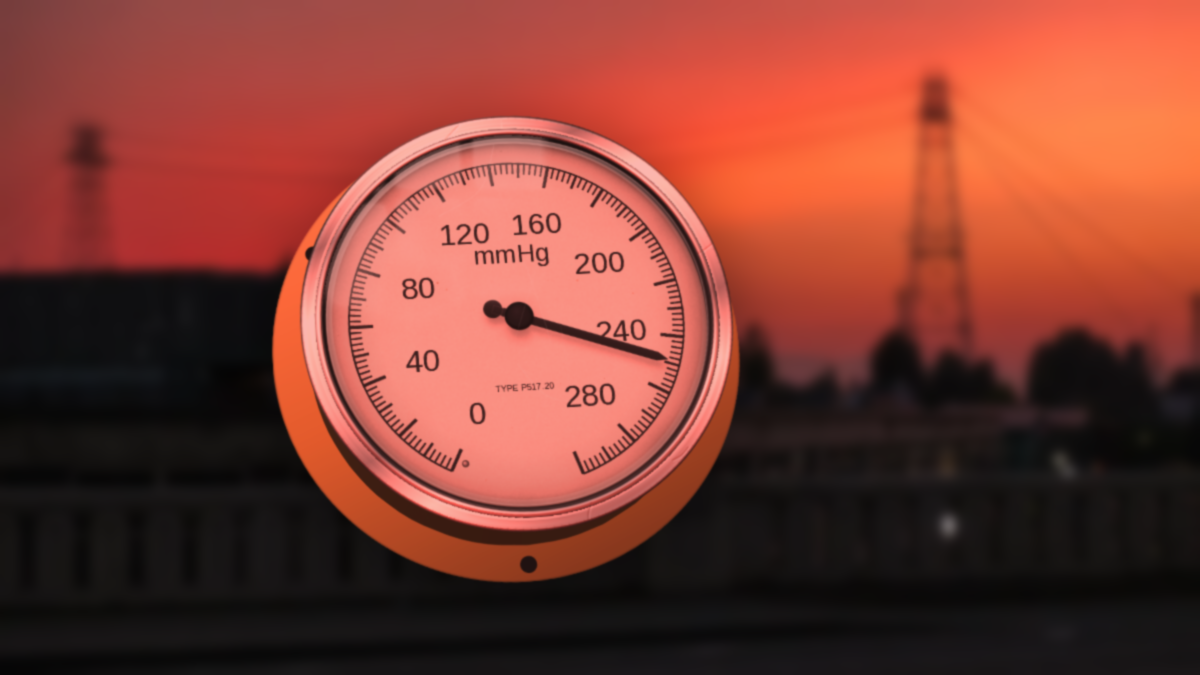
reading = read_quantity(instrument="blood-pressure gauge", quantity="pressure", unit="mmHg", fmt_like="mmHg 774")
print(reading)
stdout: mmHg 250
